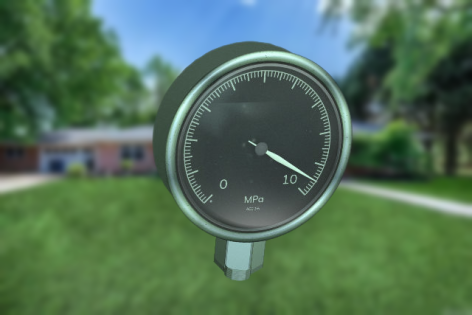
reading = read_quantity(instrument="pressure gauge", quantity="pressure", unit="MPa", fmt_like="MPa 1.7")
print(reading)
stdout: MPa 9.5
